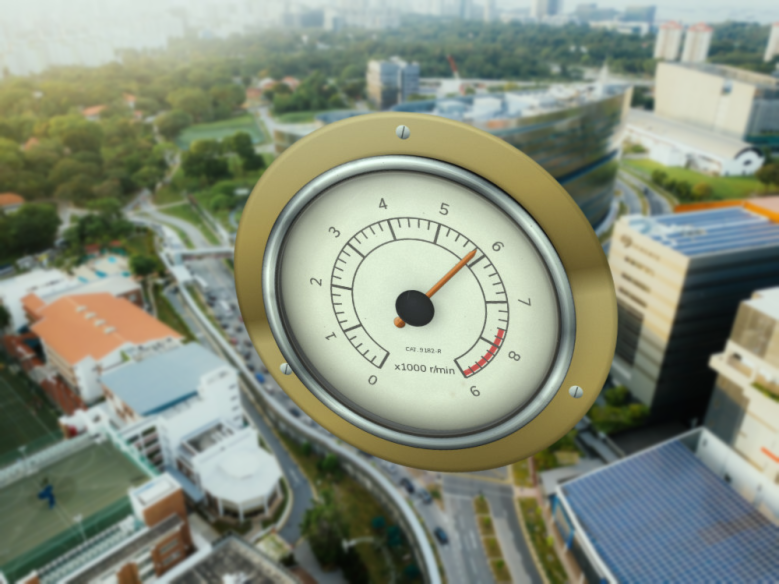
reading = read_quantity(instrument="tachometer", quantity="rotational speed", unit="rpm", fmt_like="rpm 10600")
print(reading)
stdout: rpm 5800
